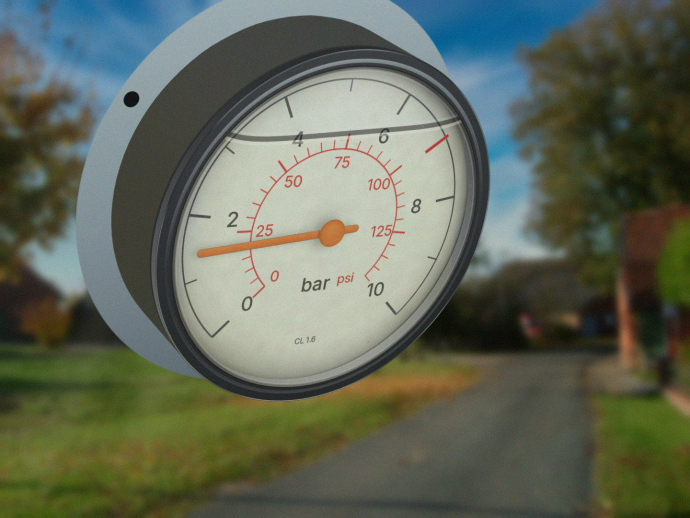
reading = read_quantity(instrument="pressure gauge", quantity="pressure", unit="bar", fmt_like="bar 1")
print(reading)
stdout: bar 1.5
